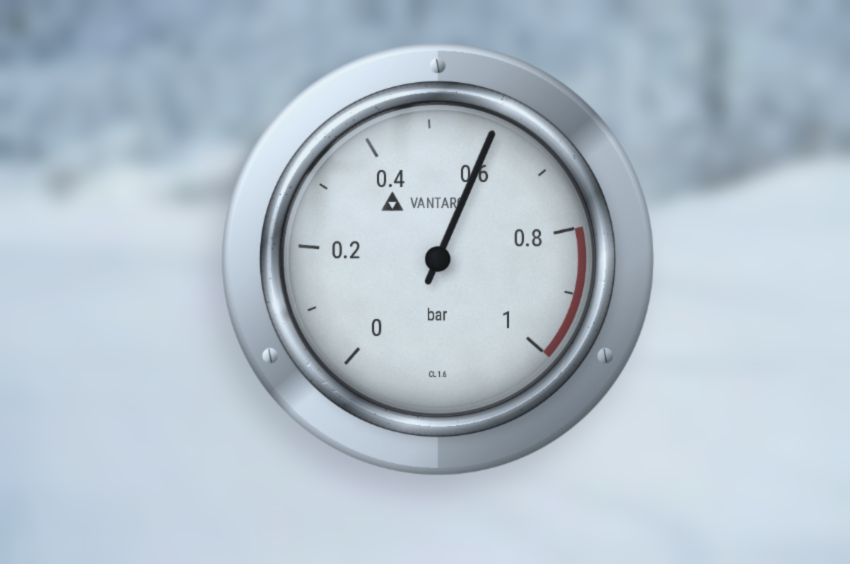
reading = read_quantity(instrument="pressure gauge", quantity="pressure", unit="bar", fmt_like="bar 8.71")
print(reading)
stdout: bar 0.6
